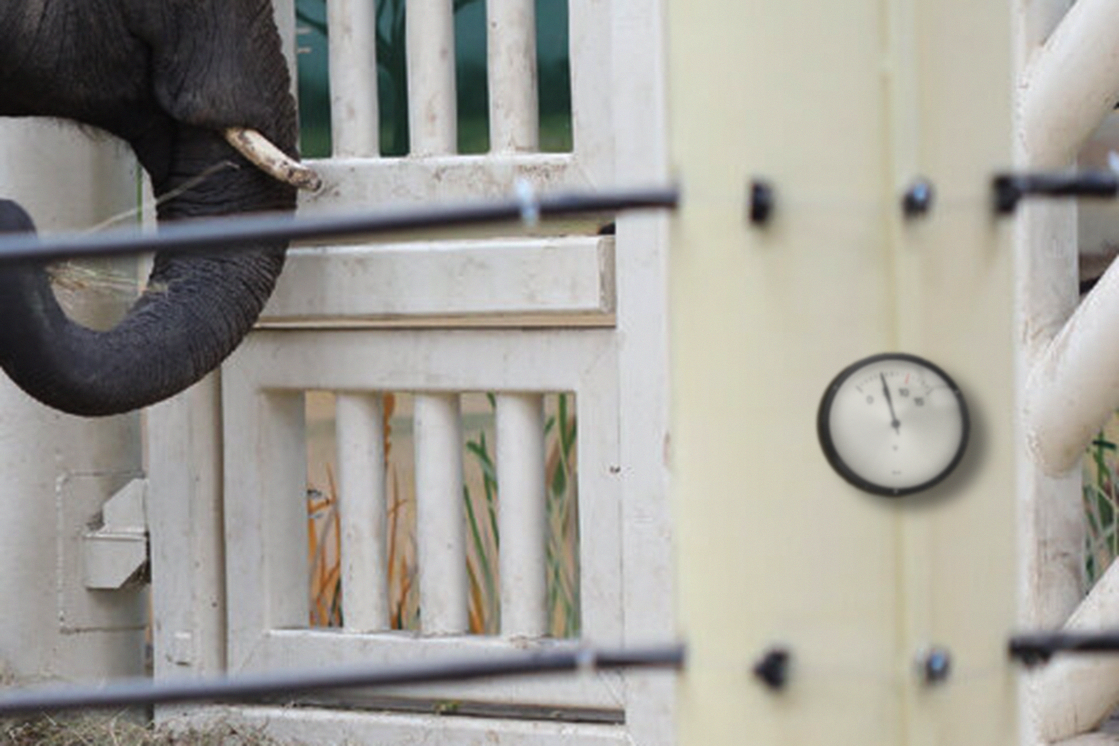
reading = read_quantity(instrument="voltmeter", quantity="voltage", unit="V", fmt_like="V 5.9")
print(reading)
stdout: V 5
